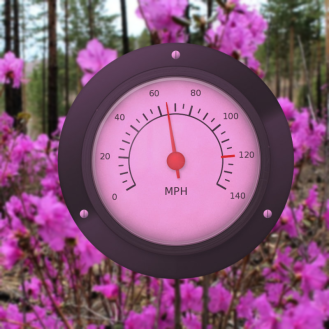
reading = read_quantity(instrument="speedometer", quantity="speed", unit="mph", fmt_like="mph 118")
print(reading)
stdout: mph 65
